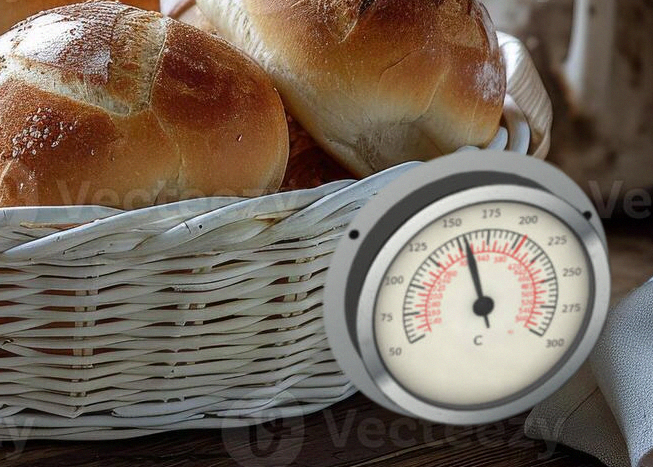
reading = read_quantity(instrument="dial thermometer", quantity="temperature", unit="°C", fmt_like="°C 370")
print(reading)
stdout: °C 155
